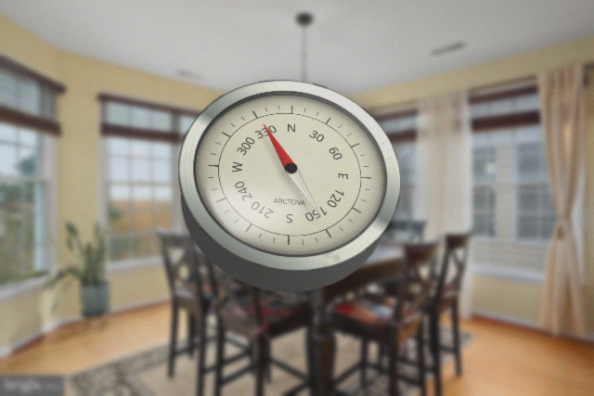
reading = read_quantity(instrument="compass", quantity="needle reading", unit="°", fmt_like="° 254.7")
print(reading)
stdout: ° 330
